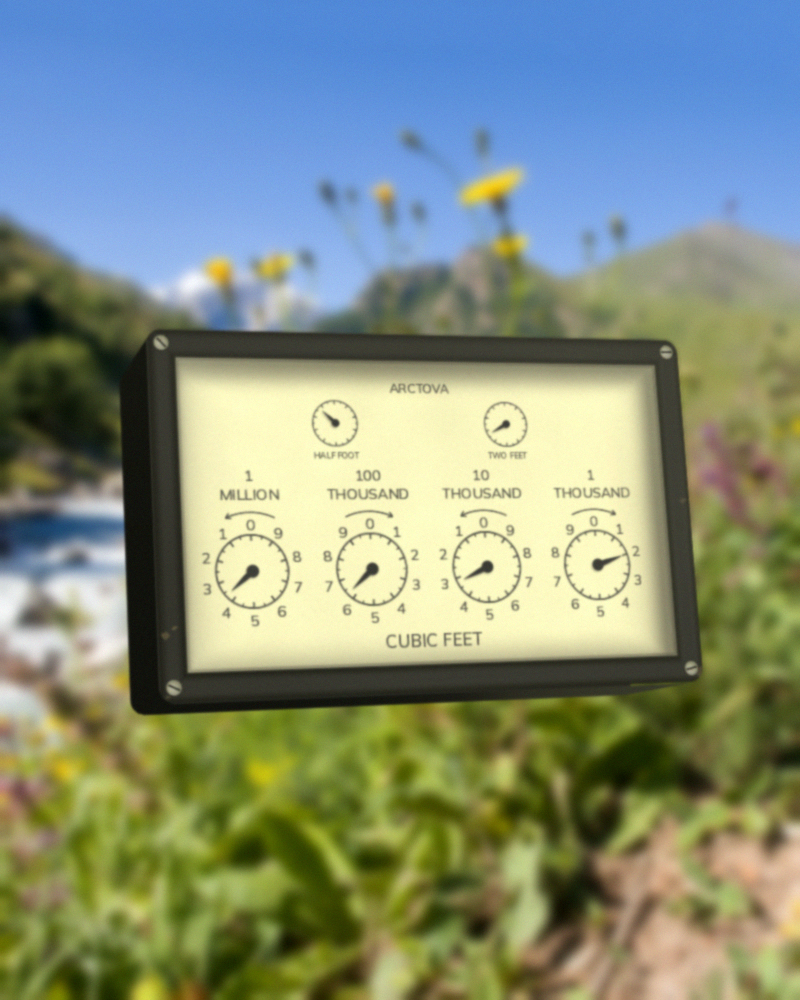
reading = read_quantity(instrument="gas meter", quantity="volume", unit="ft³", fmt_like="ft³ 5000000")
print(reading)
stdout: ft³ 363200
